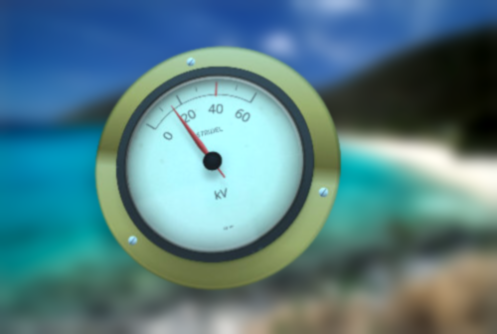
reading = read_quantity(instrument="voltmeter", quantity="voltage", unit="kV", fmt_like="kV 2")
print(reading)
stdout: kV 15
